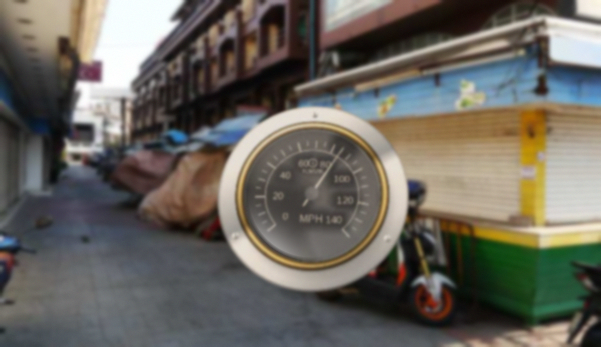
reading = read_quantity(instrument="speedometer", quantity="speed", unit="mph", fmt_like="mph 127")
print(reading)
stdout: mph 85
